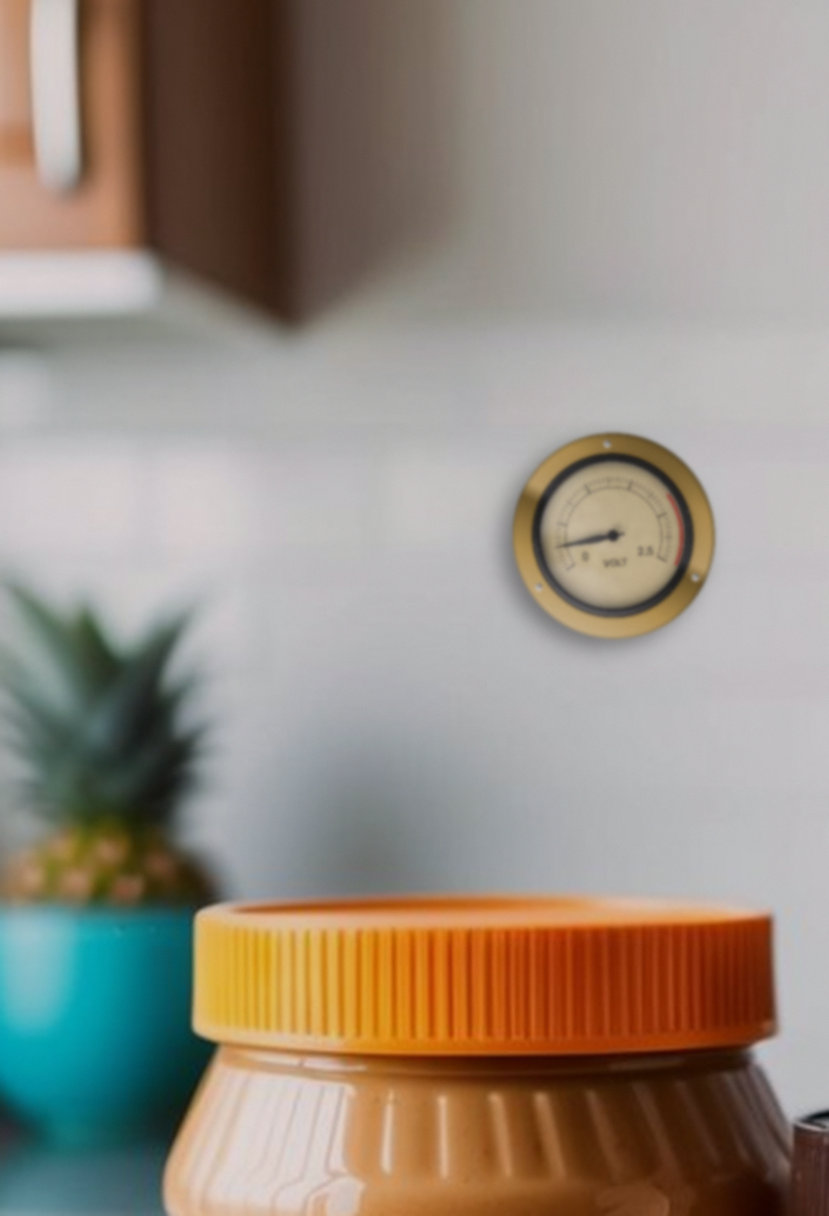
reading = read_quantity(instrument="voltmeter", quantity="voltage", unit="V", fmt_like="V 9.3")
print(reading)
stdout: V 0.25
